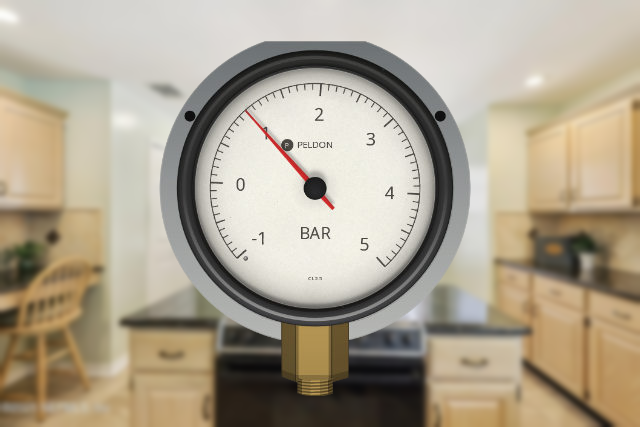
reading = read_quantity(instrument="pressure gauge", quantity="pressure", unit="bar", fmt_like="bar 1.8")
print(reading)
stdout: bar 1
